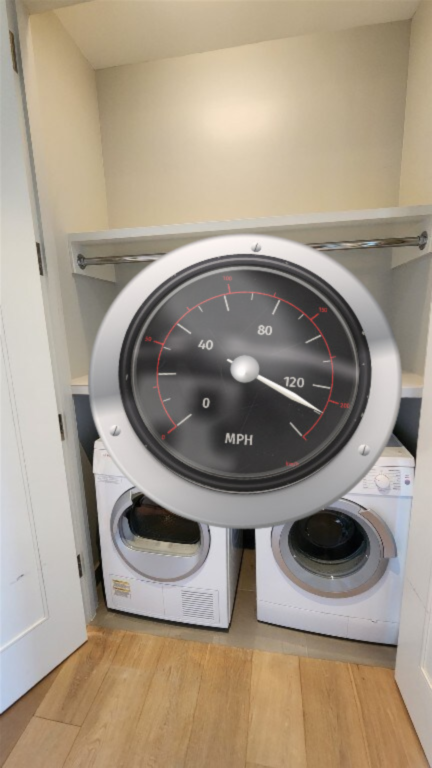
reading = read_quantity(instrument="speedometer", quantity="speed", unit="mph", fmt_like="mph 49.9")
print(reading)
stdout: mph 130
